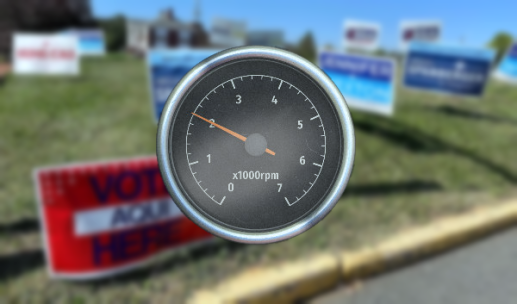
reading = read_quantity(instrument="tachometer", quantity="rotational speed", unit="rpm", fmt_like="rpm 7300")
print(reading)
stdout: rpm 2000
